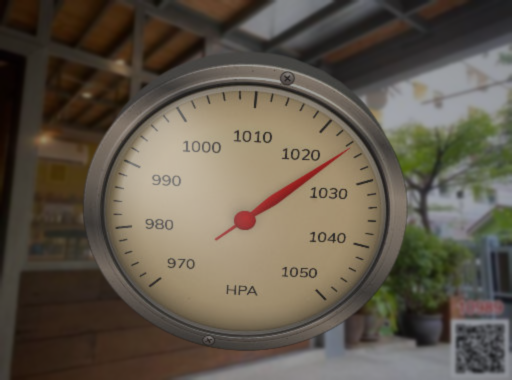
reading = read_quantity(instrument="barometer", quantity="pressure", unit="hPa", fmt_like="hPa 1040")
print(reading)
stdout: hPa 1024
